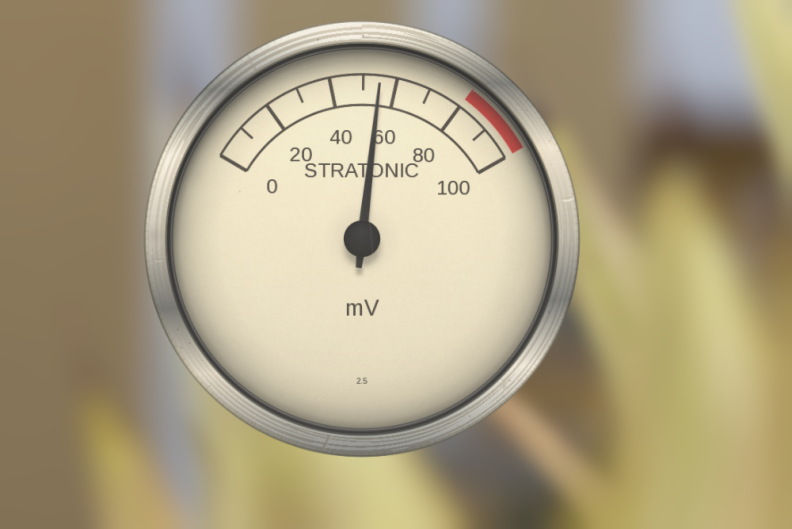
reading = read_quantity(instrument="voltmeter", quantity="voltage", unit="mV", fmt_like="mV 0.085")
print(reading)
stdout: mV 55
